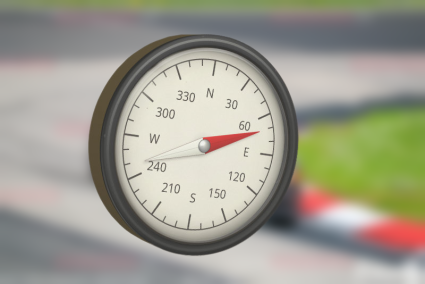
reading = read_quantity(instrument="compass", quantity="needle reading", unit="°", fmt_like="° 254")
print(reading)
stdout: ° 70
